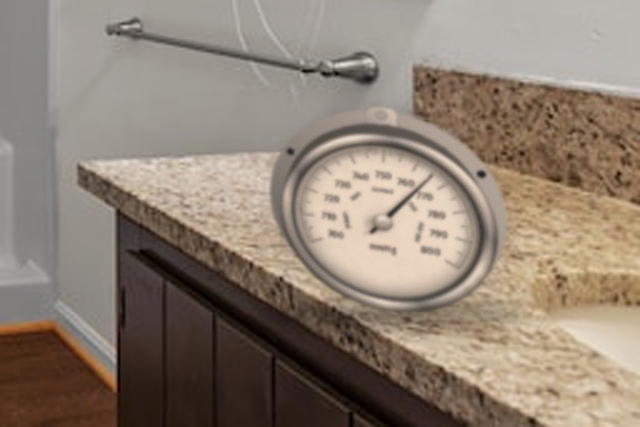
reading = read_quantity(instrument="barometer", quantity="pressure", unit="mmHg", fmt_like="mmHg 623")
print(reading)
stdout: mmHg 765
